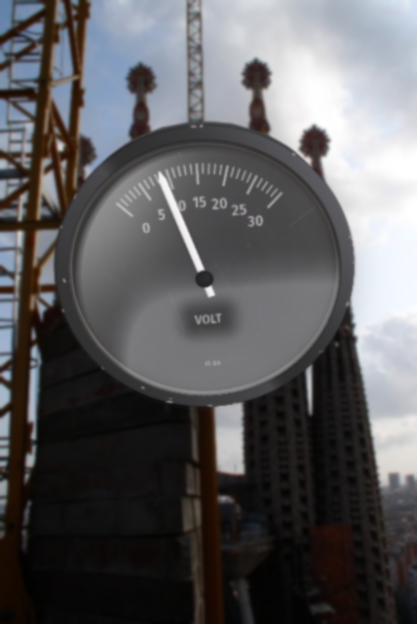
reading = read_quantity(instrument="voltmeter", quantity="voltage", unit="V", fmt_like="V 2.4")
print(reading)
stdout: V 9
